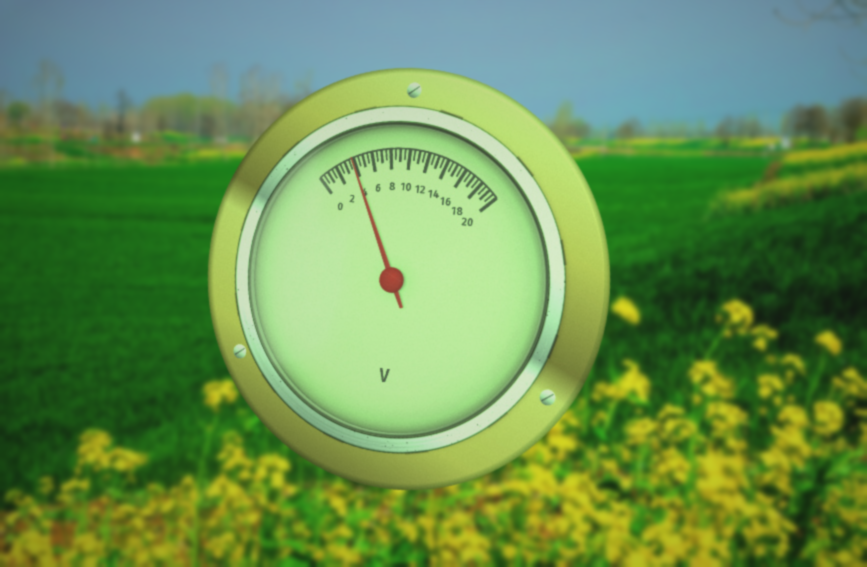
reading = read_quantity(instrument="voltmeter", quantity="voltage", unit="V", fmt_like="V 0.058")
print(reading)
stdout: V 4
